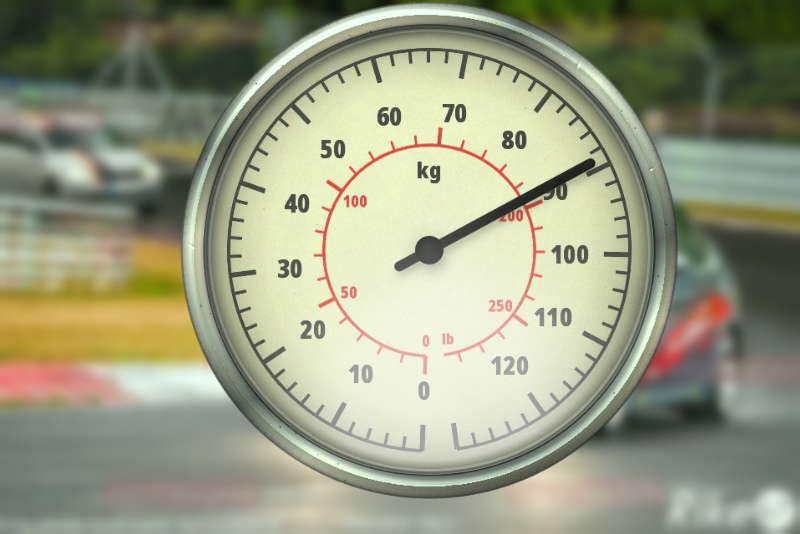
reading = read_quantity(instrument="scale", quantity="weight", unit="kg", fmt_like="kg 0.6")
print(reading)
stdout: kg 89
